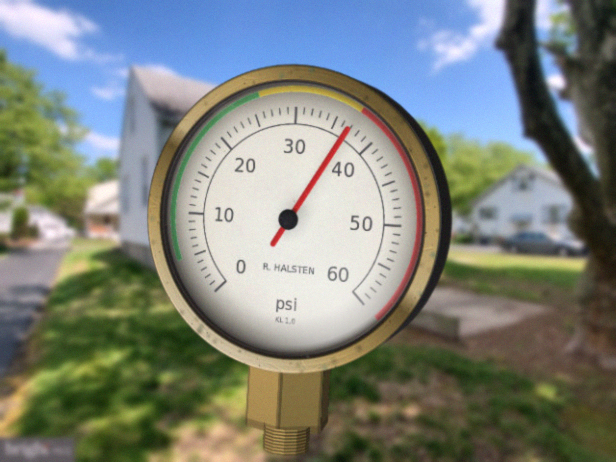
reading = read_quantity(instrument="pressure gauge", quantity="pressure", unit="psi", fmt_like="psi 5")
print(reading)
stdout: psi 37
